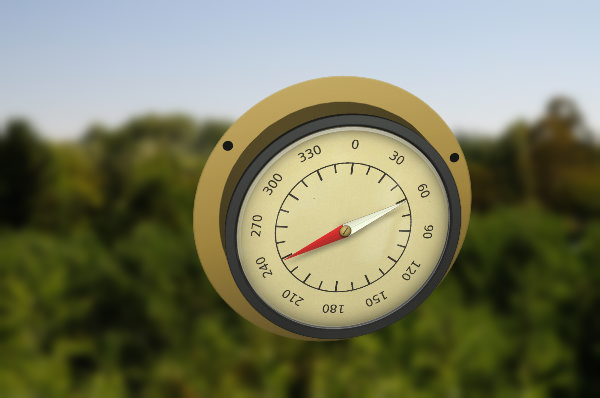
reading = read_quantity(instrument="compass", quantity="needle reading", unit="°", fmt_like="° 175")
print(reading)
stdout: ° 240
